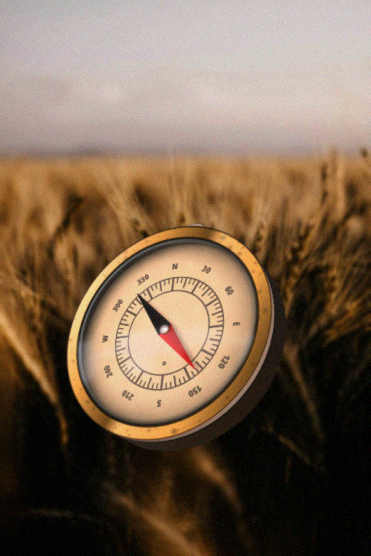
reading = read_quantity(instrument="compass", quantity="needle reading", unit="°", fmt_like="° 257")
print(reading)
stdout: ° 140
